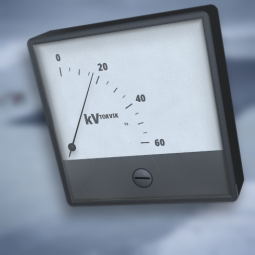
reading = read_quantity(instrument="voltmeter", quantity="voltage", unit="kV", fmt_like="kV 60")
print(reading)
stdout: kV 17.5
